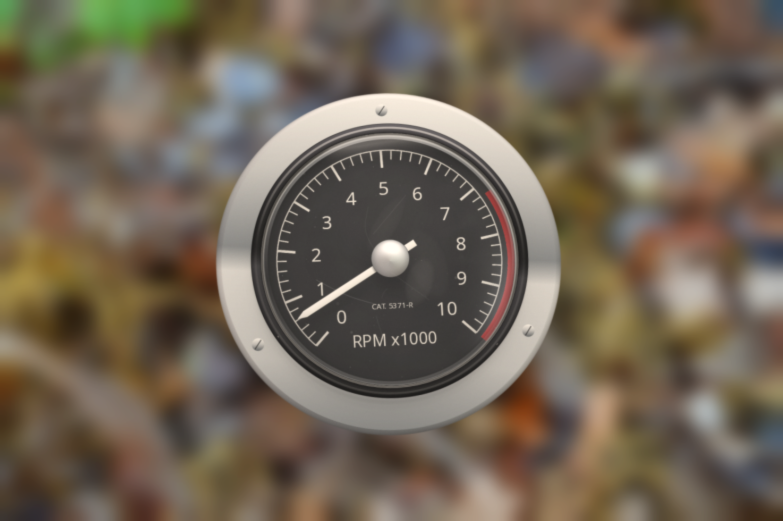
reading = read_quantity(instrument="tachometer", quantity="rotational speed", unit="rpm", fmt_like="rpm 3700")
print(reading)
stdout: rpm 600
